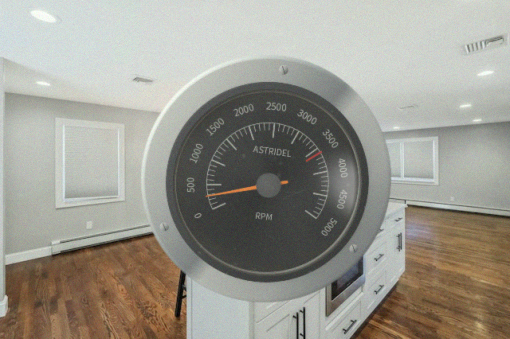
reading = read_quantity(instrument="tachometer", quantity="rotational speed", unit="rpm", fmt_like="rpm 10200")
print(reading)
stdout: rpm 300
